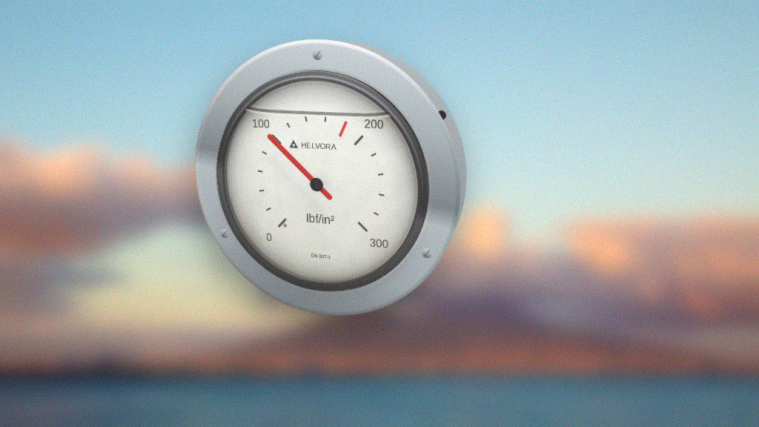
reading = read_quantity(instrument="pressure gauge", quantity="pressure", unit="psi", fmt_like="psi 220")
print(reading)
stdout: psi 100
